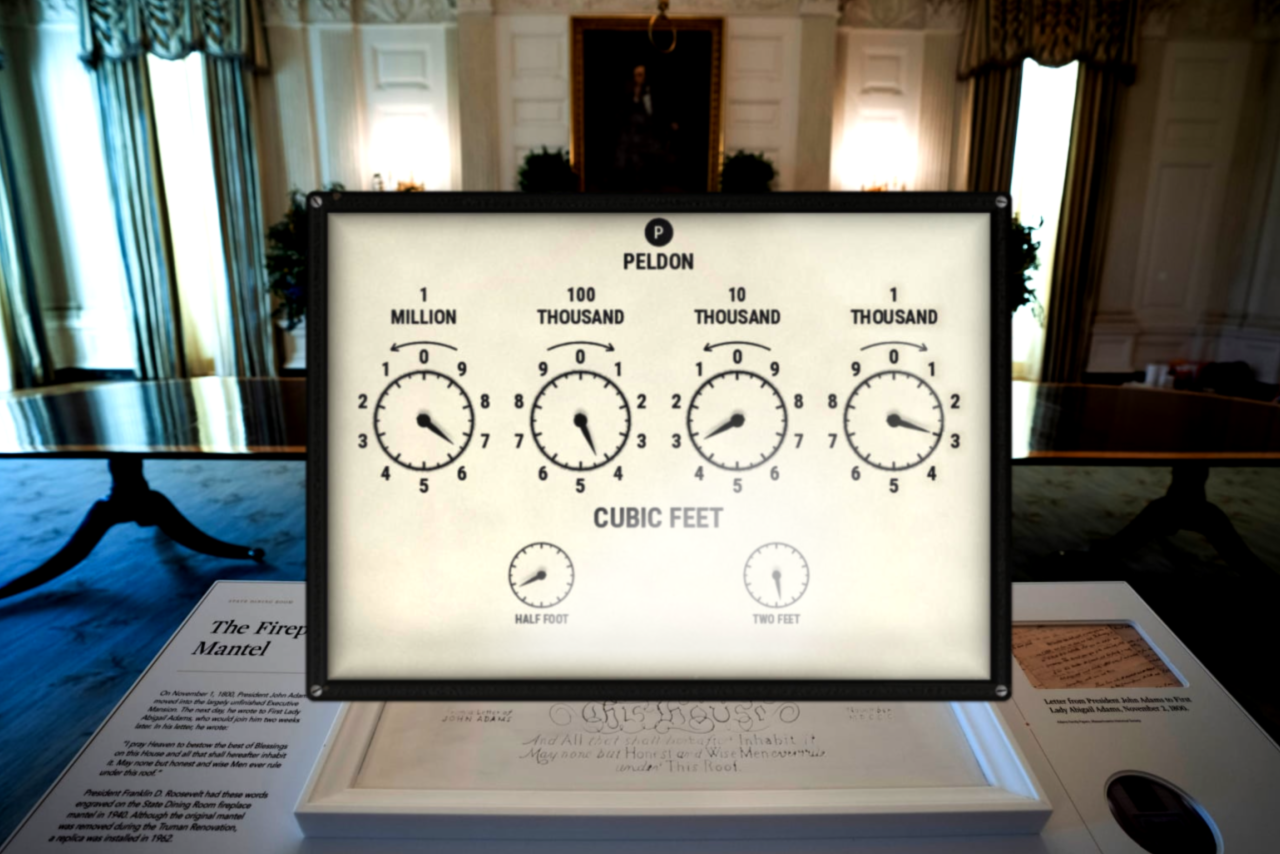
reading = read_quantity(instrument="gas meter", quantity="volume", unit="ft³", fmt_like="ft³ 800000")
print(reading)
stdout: ft³ 643300
